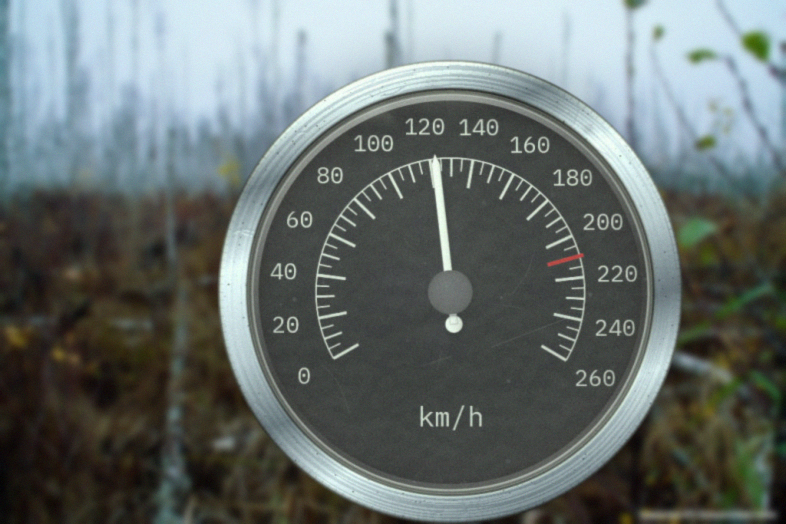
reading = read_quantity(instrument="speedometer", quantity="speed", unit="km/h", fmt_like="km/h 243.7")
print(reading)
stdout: km/h 122.5
